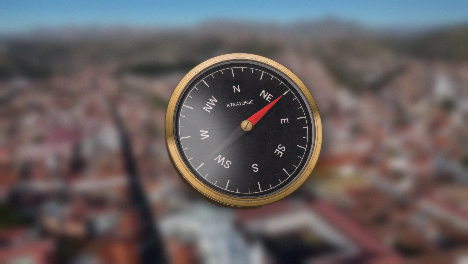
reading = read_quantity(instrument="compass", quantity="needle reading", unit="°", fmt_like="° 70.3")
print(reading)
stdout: ° 60
